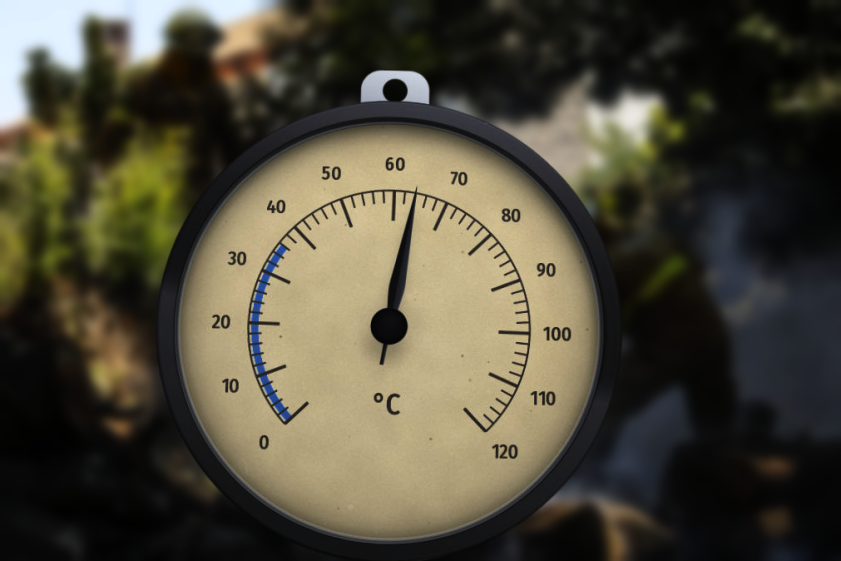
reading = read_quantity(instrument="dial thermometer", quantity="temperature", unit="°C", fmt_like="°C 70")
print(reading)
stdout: °C 64
